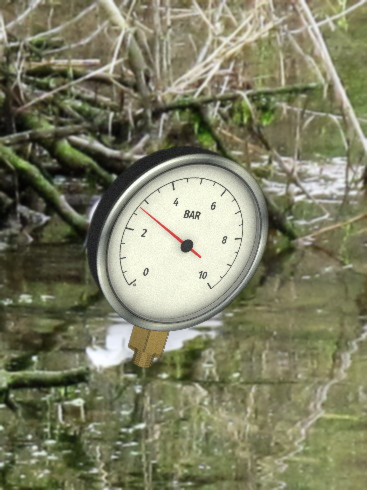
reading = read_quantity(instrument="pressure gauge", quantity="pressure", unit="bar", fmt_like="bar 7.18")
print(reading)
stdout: bar 2.75
